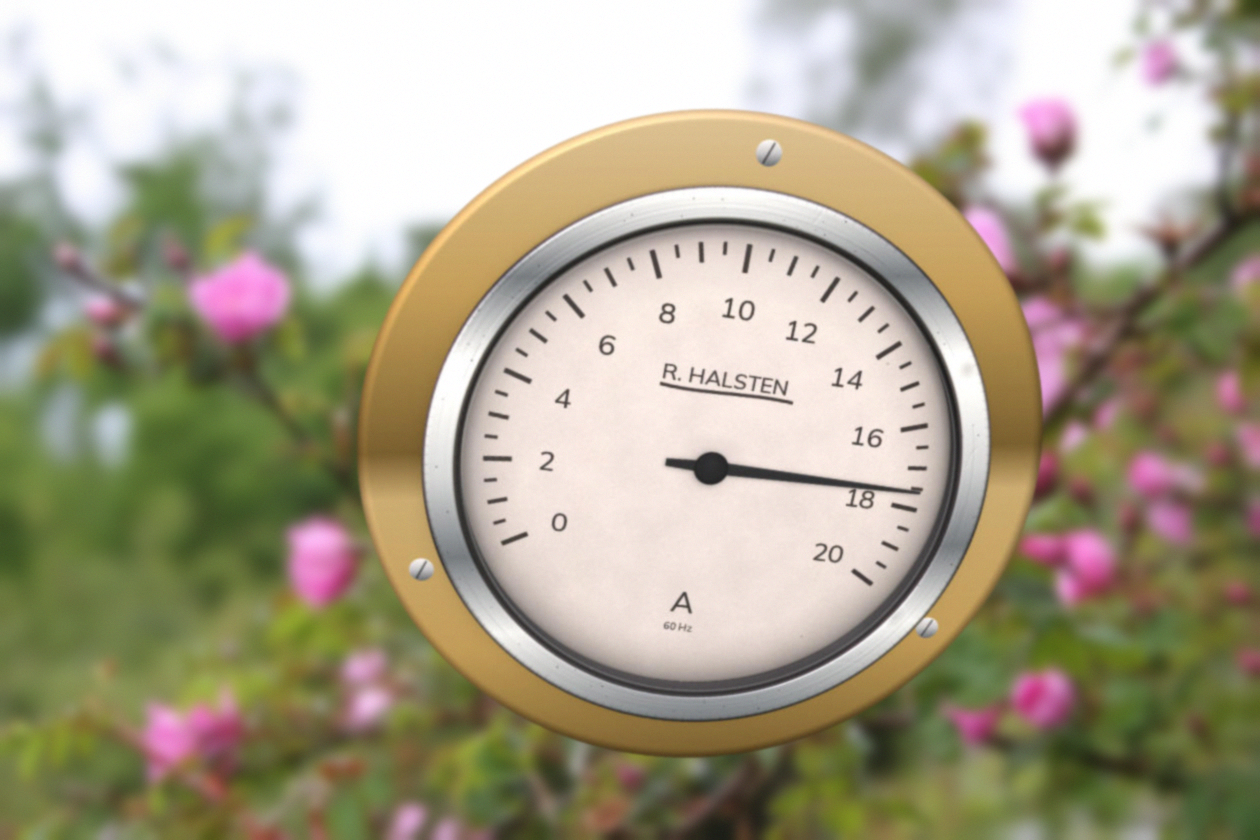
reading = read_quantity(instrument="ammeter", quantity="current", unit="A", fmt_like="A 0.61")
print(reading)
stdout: A 17.5
